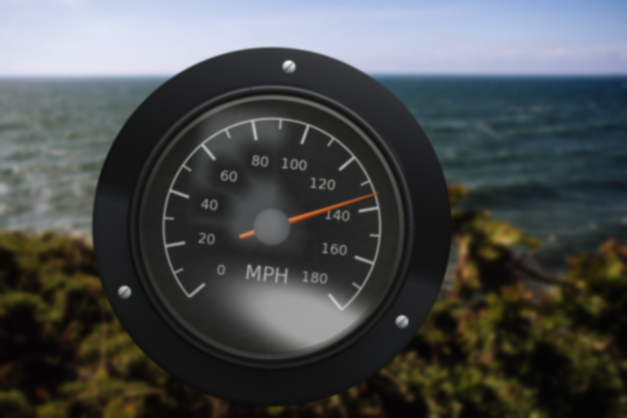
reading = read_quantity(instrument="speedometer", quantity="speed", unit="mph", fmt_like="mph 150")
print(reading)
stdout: mph 135
